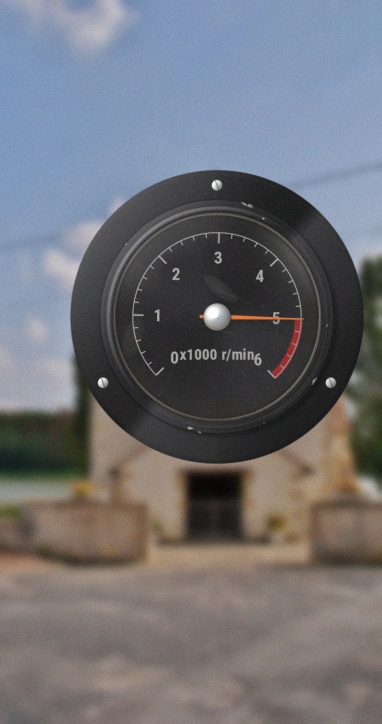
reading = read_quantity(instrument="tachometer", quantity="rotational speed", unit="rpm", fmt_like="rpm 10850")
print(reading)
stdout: rpm 5000
